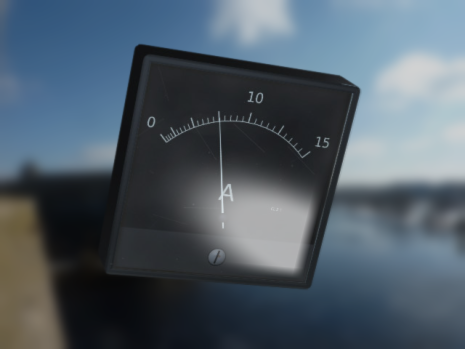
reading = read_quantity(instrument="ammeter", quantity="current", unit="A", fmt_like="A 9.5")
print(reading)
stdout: A 7.5
